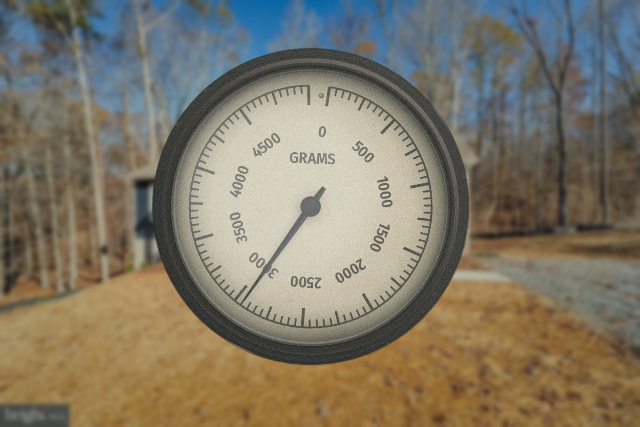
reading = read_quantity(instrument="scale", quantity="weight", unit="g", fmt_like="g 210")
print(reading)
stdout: g 2950
